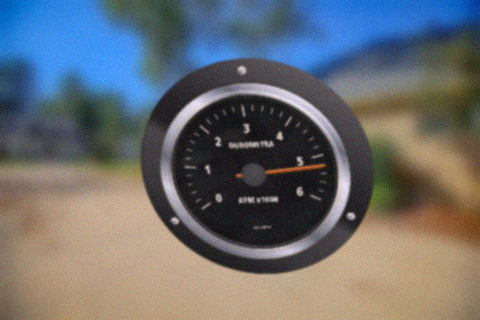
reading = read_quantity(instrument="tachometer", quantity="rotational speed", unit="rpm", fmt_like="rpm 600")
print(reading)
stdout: rpm 5200
